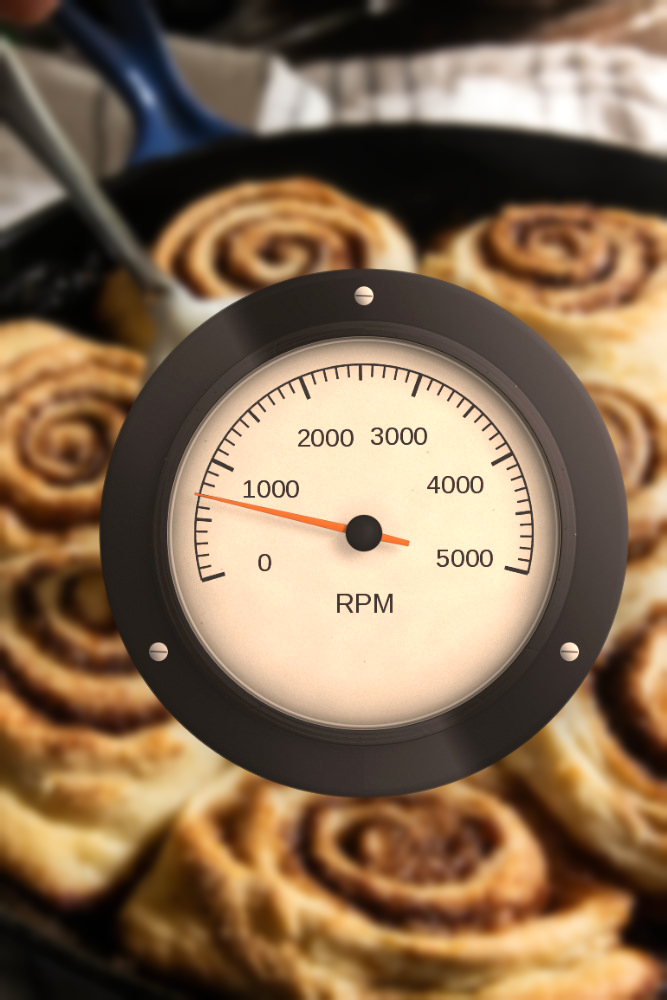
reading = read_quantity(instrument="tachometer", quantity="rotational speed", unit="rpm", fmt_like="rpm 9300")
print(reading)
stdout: rpm 700
